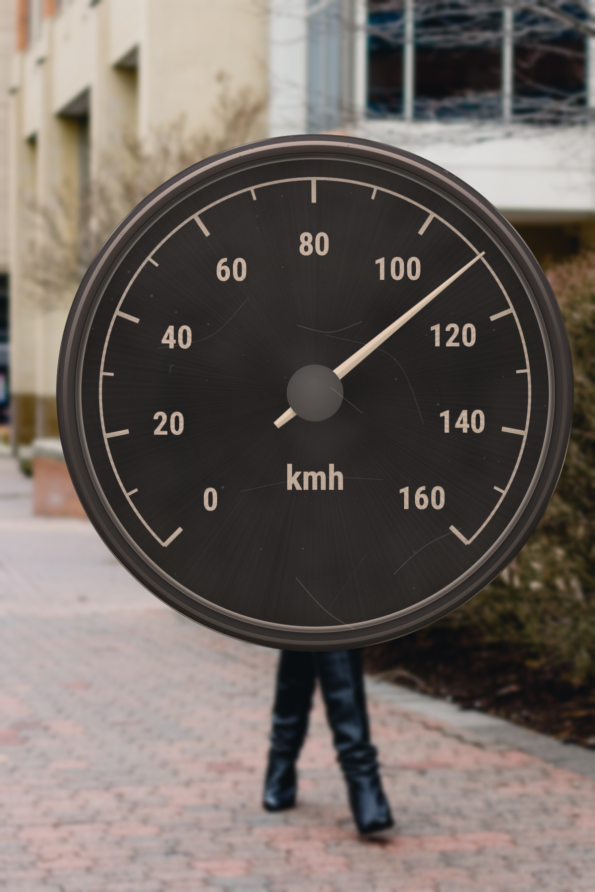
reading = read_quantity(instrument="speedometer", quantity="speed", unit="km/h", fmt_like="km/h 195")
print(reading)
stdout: km/h 110
